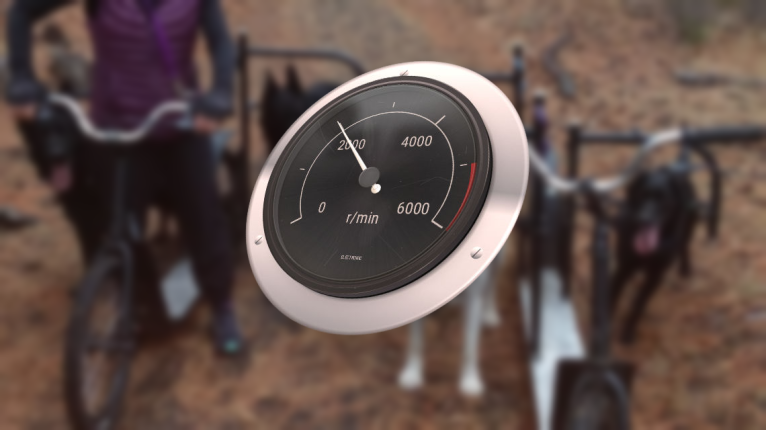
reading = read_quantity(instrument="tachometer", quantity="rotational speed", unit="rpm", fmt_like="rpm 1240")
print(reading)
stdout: rpm 2000
